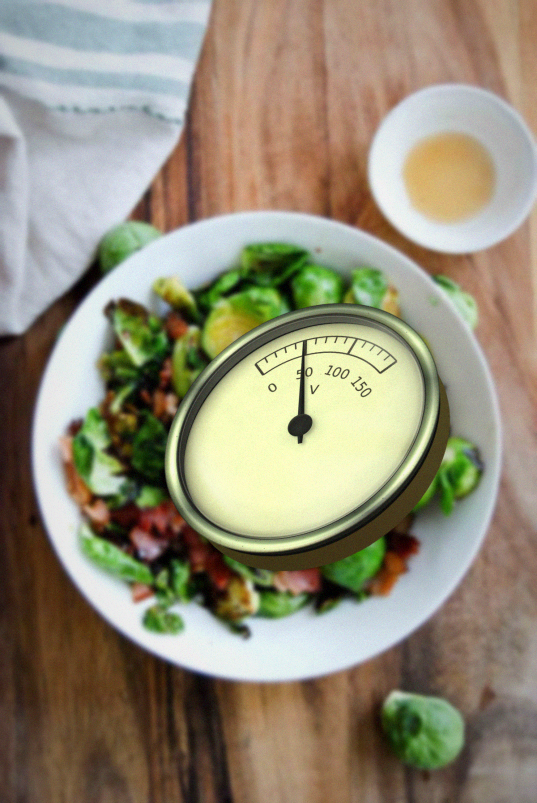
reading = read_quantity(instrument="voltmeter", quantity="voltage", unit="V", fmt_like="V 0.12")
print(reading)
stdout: V 50
